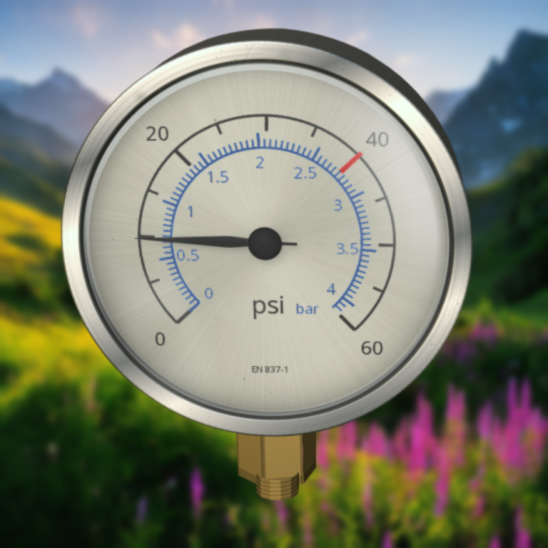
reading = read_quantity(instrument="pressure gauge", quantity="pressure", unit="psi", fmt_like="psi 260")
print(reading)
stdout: psi 10
